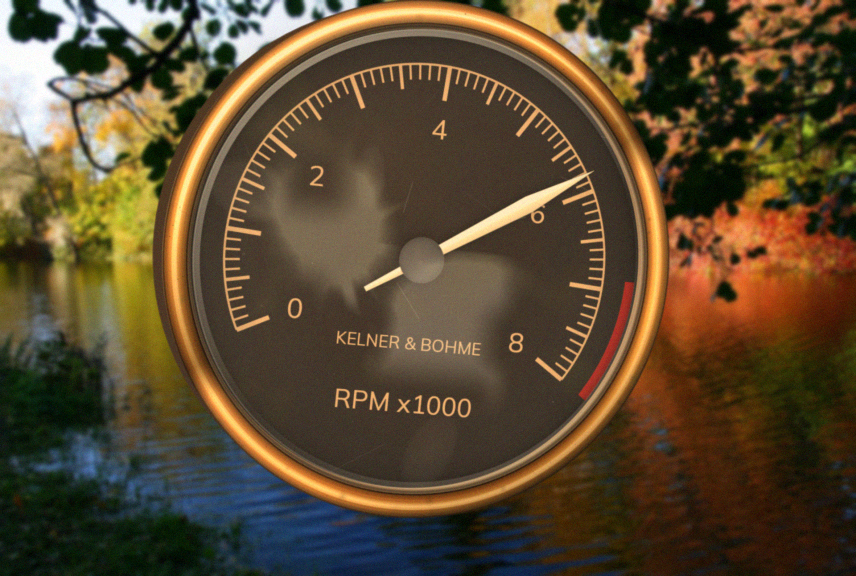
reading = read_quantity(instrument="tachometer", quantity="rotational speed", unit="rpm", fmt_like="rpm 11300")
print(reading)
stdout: rpm 5800
